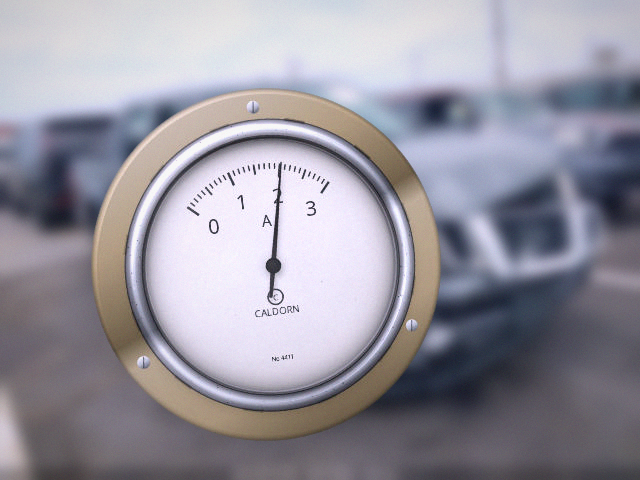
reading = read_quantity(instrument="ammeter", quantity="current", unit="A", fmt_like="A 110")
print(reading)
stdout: A 2
